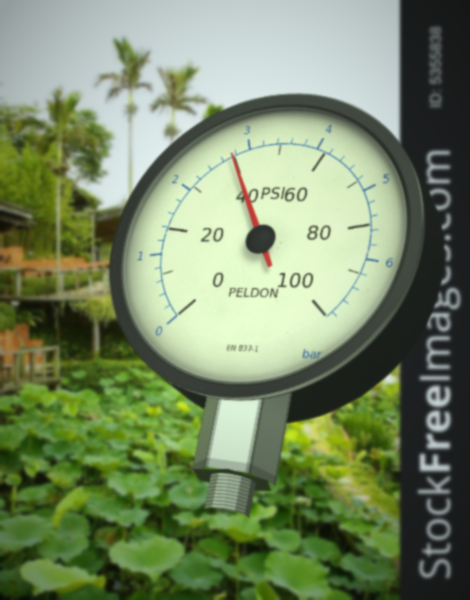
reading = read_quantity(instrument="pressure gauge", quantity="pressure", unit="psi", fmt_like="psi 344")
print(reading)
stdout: psi 40
